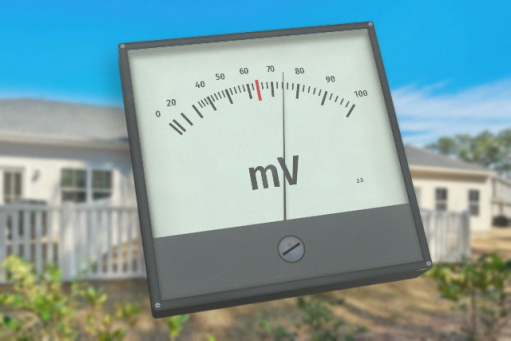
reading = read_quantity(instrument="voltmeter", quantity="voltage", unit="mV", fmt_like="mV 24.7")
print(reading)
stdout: mV 74
